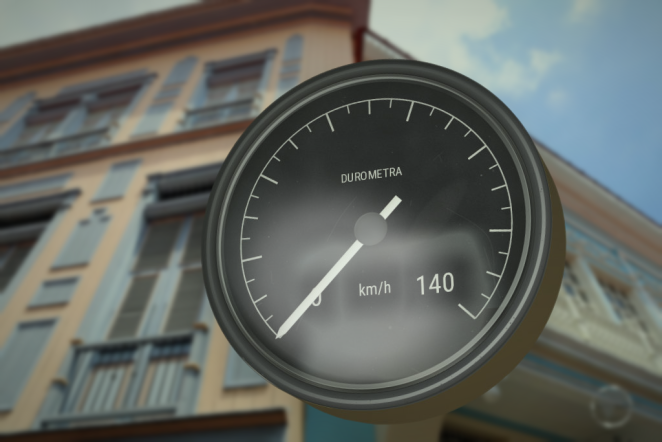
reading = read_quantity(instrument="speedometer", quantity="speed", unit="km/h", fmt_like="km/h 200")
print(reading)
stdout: km/h 0
